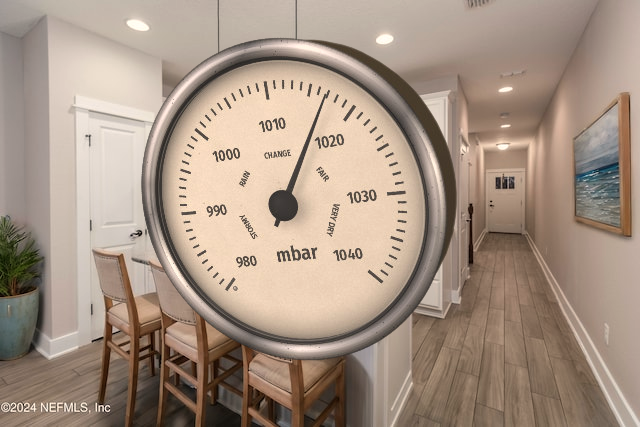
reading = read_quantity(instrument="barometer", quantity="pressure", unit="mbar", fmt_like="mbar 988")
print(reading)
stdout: mbar 1017
